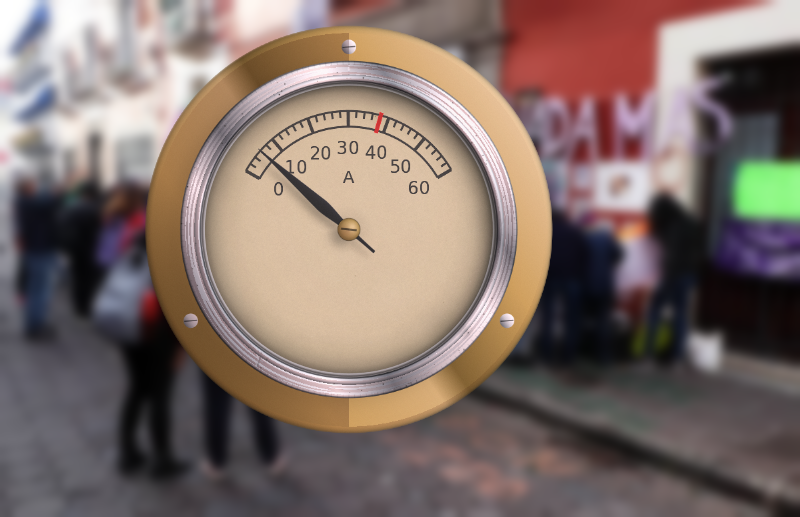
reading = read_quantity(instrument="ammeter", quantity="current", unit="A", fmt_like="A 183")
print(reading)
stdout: A 6
